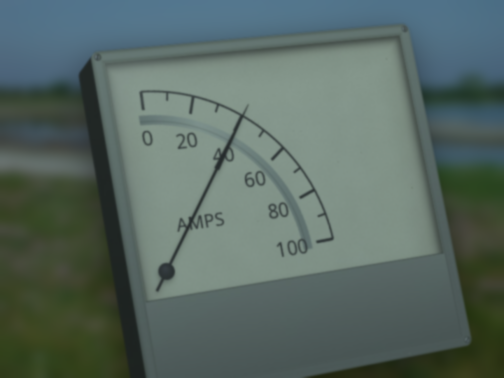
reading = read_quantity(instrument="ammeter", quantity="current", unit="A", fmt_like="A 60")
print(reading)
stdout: A 40
